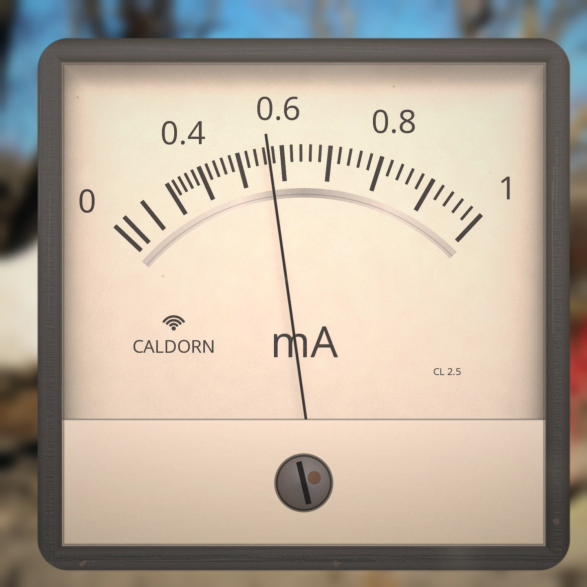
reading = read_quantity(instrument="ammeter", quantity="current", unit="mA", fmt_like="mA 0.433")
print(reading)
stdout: mA 0.57
